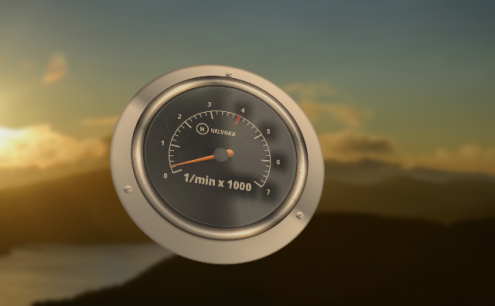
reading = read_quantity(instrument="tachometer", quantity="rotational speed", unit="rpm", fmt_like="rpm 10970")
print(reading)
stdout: rpm 200
